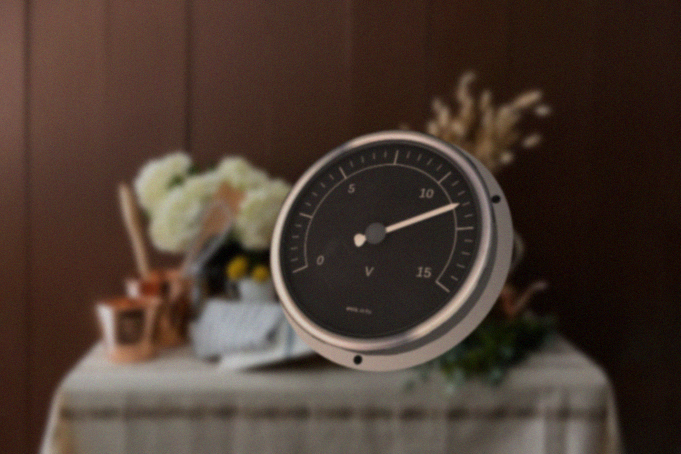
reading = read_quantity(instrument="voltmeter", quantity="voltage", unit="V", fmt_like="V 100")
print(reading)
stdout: V 11.5
